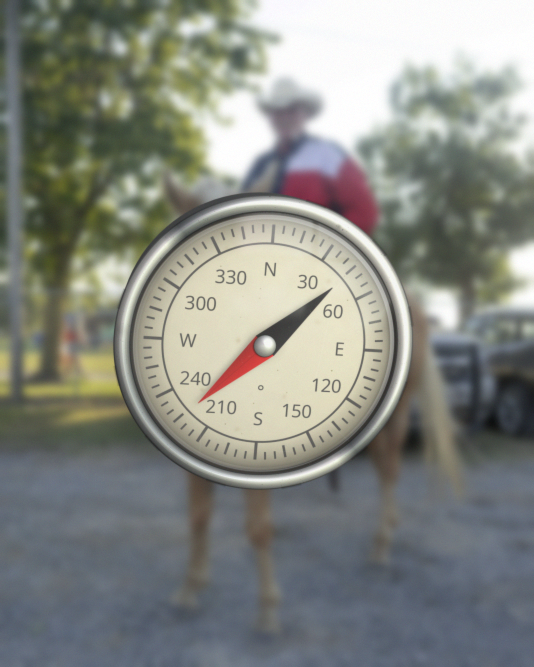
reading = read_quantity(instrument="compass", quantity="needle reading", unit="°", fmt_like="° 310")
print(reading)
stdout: ° 225
